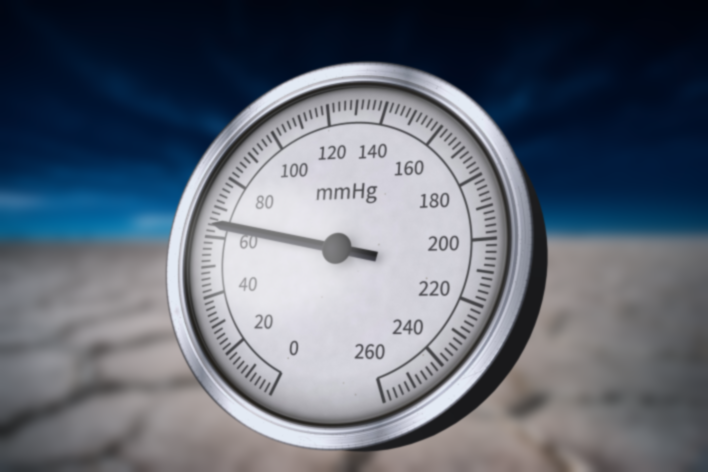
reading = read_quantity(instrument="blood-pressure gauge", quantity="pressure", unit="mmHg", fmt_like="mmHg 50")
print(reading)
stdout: mmHg 64
